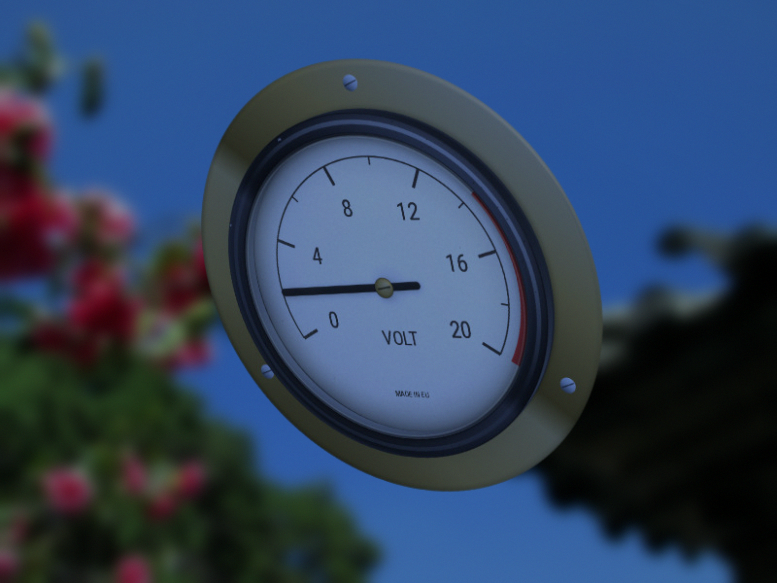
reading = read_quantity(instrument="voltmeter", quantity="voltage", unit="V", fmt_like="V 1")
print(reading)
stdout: V 2
